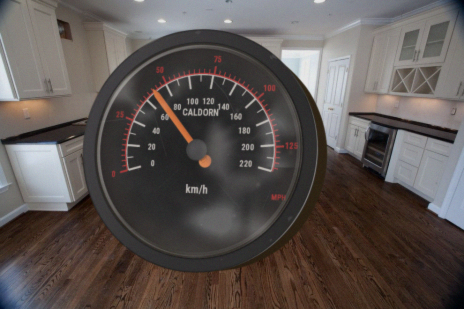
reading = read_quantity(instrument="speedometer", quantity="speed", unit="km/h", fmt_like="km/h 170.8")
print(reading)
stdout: km/h 70
